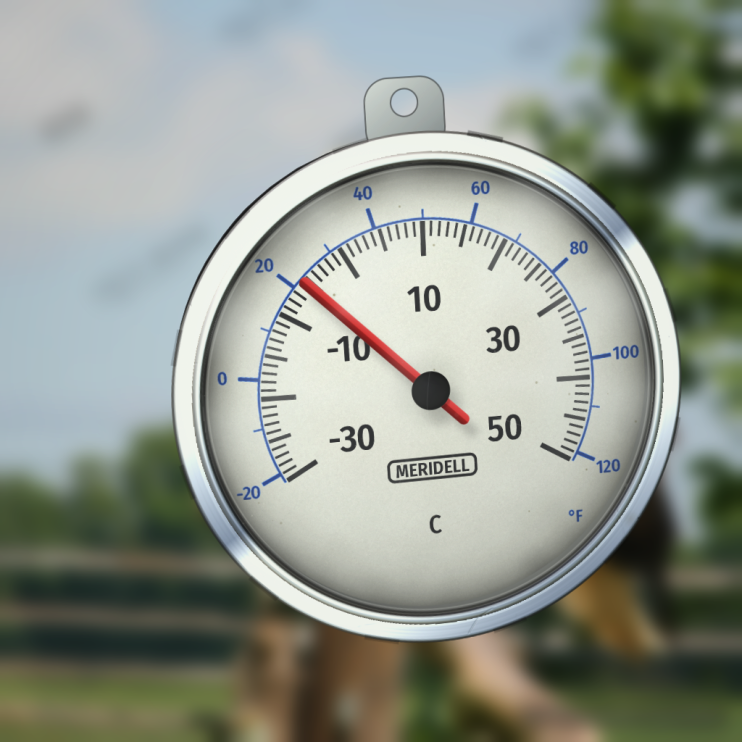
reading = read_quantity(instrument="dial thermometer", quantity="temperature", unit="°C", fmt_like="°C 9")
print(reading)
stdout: °C -5.5
